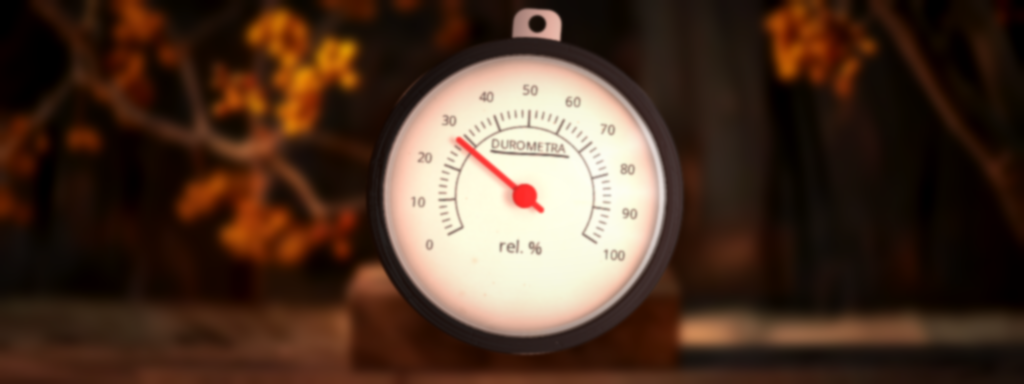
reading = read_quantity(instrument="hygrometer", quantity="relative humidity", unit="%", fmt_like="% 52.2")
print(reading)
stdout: % 28
